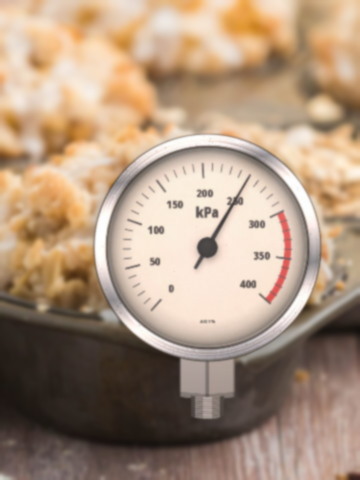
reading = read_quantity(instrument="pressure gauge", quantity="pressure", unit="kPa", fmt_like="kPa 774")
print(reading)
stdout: kPa 250
